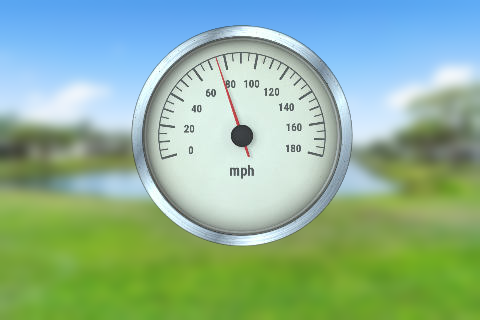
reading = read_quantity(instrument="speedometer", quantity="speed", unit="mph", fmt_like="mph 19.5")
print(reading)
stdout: mph 75
